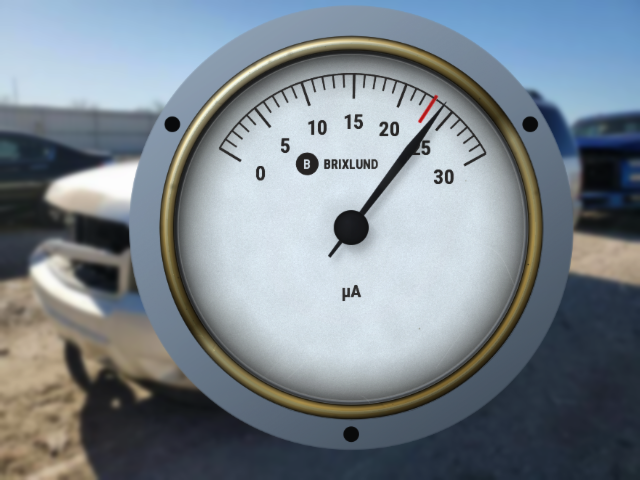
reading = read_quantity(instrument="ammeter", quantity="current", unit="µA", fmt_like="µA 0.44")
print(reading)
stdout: µA 24
